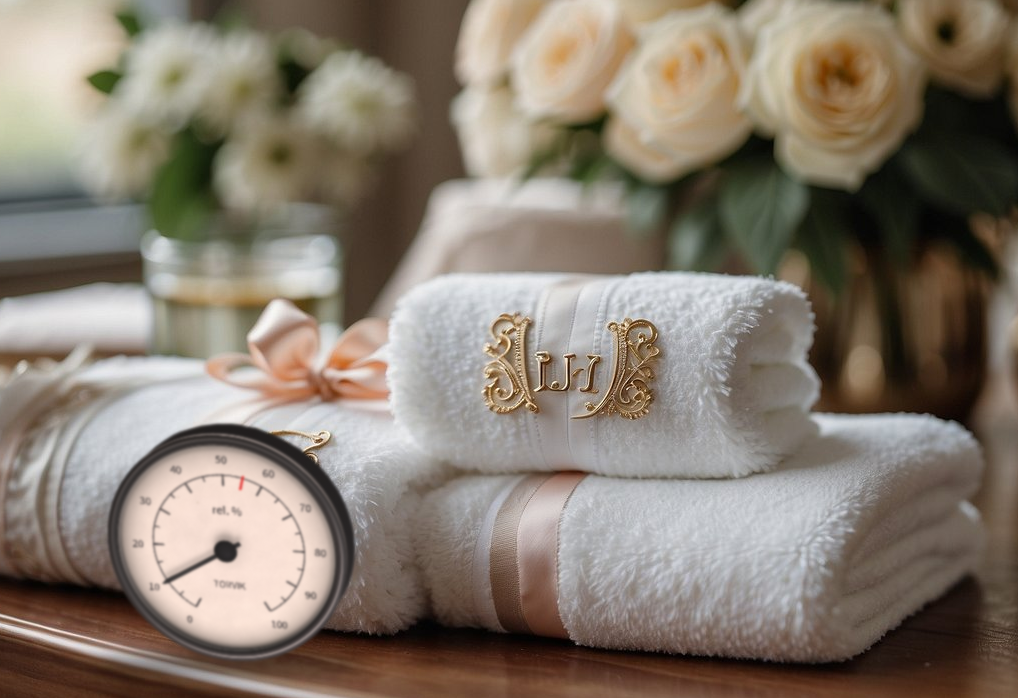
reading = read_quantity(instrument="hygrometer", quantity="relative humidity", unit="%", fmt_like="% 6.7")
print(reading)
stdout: % 10
